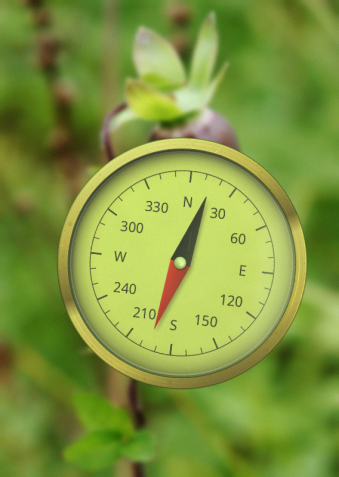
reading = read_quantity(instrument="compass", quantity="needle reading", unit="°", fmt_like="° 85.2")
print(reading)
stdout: ° 195
